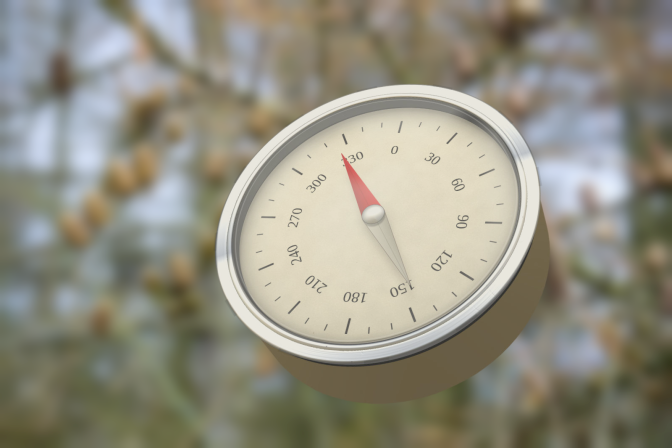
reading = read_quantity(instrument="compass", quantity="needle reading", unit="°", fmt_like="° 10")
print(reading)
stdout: ° 325
